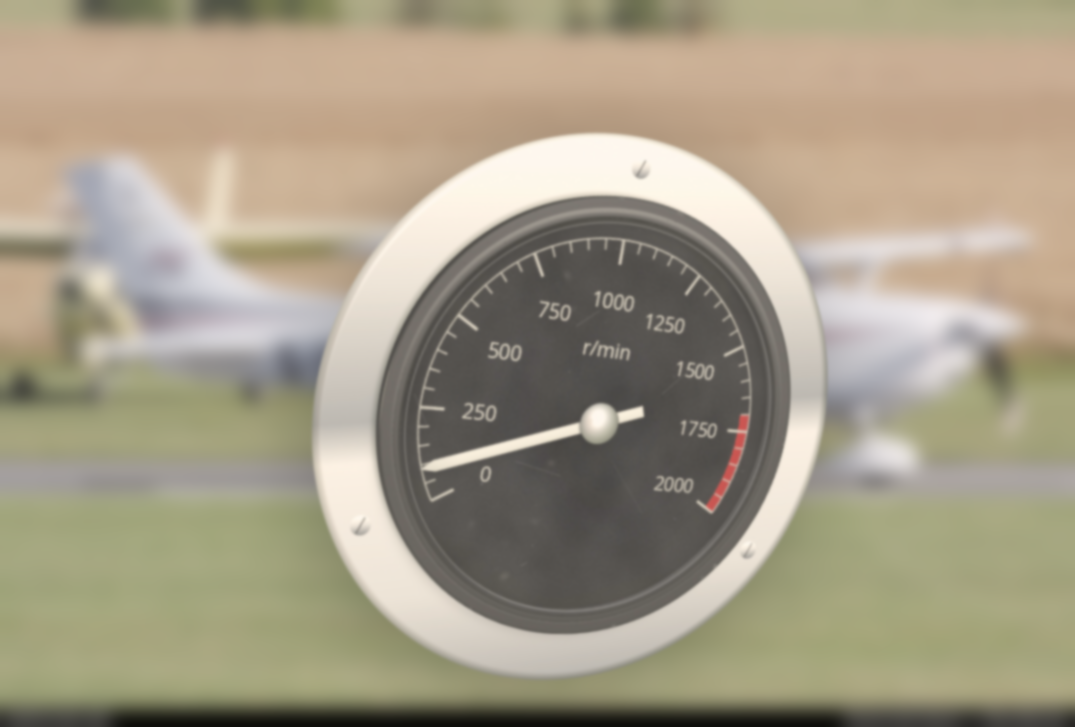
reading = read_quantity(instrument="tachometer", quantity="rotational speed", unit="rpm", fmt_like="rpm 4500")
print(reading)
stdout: rpm 100
